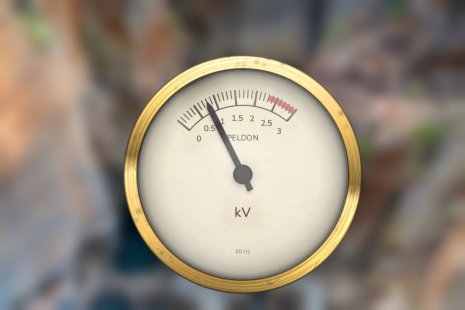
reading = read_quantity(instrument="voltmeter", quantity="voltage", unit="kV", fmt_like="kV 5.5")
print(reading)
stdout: kV 0.8
